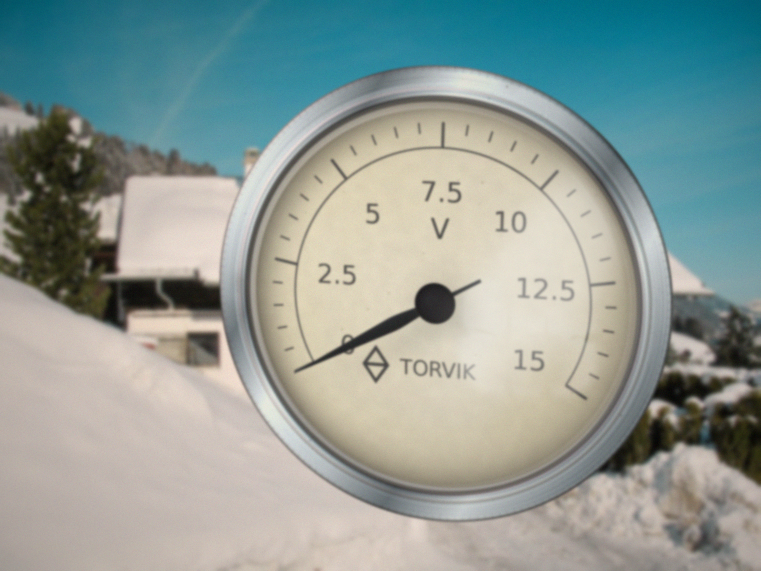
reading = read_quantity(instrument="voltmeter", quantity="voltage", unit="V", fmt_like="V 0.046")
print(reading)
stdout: V 0
